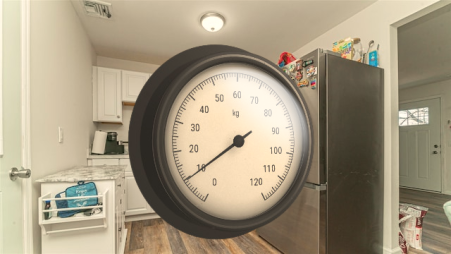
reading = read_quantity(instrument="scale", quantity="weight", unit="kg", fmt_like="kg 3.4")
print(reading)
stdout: kg 10
